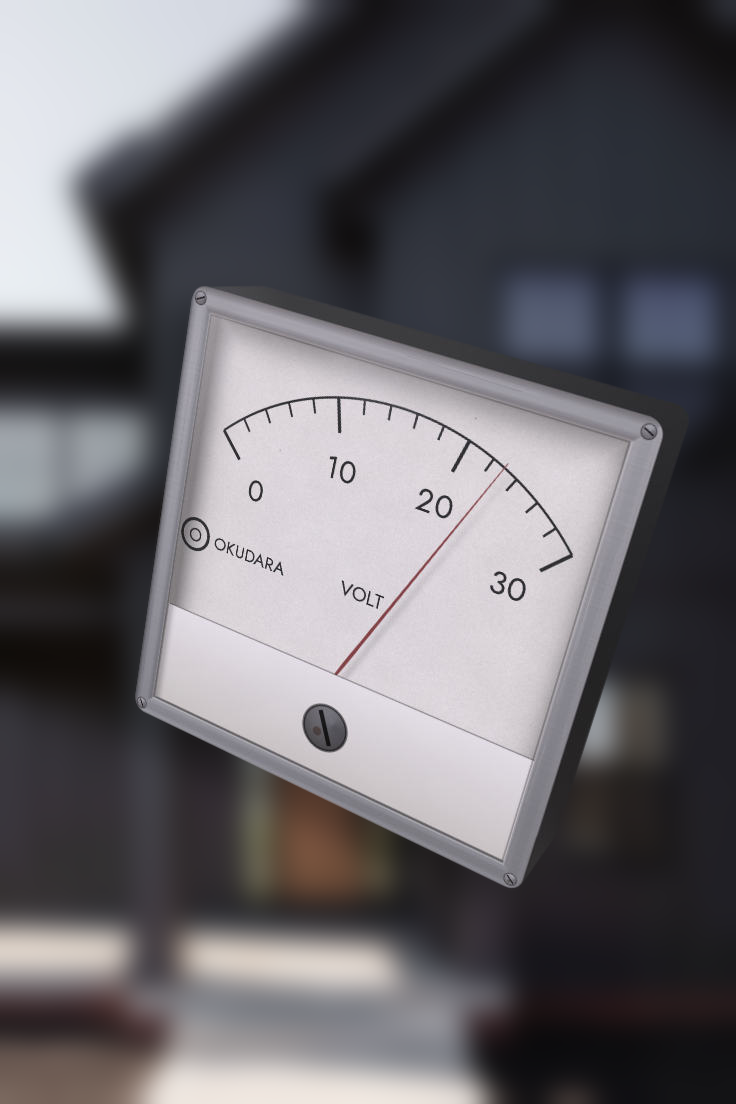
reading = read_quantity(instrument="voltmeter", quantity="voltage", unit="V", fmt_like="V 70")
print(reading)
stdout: V 23
